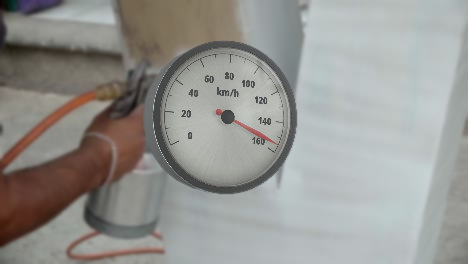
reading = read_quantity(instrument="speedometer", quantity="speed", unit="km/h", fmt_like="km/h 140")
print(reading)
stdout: km/h 155
